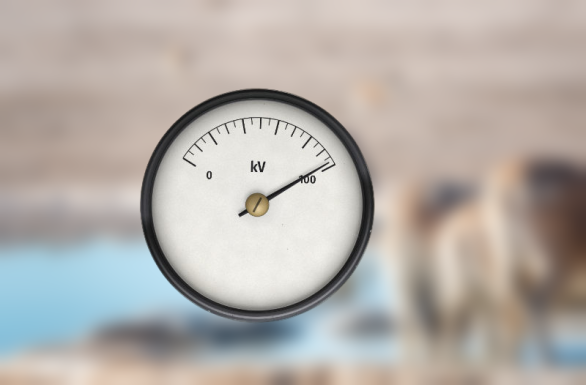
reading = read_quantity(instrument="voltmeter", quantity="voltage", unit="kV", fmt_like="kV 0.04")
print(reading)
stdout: kV 97.5
